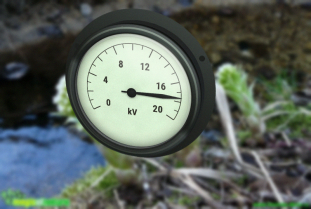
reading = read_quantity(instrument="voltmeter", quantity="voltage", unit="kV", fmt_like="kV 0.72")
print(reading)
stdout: kV 17.5
